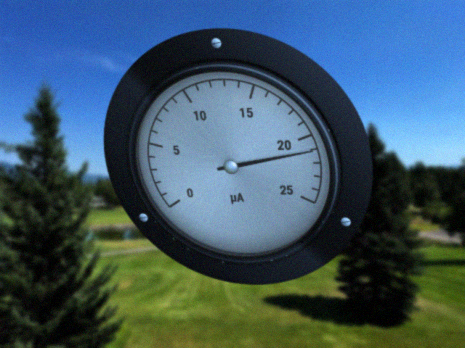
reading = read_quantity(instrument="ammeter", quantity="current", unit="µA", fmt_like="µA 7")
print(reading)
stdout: µA 21
